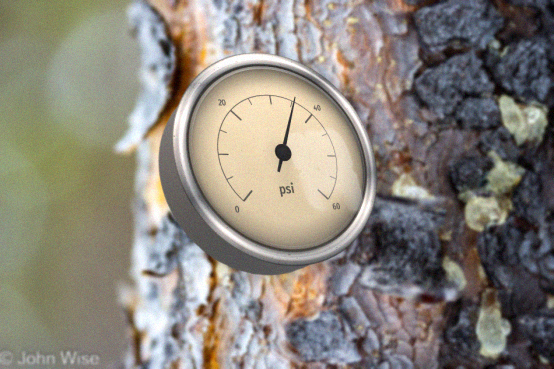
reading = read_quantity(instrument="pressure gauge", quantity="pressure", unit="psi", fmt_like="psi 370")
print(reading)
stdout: psi 35
